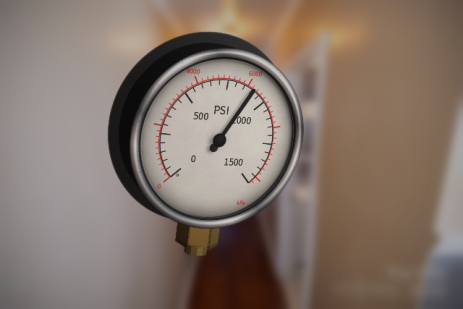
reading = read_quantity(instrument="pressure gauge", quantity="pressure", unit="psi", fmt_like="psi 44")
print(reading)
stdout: psi 900
